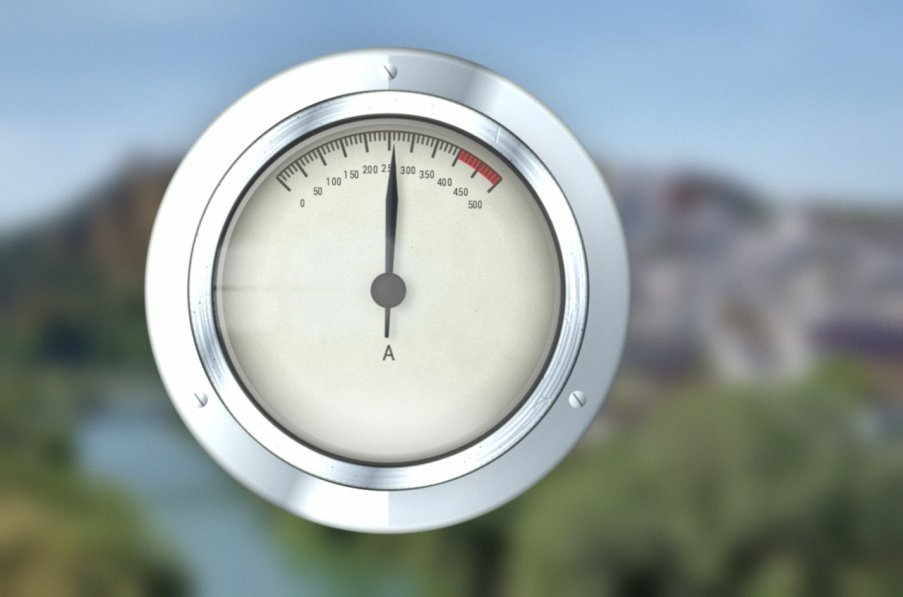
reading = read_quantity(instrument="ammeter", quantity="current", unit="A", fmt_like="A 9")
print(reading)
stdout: A 260
